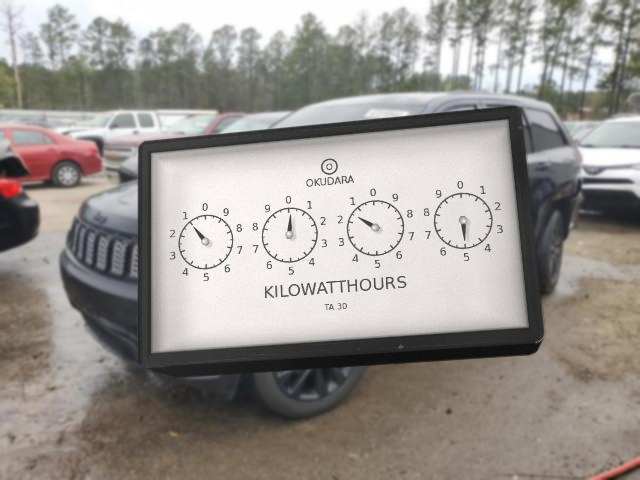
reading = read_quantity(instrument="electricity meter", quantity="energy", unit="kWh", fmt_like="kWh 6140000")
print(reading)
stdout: kWh 1015
